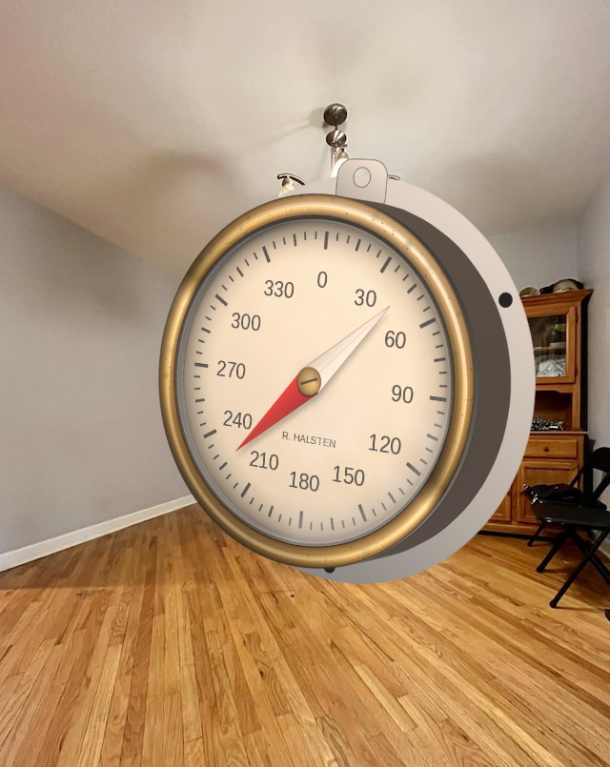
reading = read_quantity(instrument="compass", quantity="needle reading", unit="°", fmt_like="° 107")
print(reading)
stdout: ° 225
